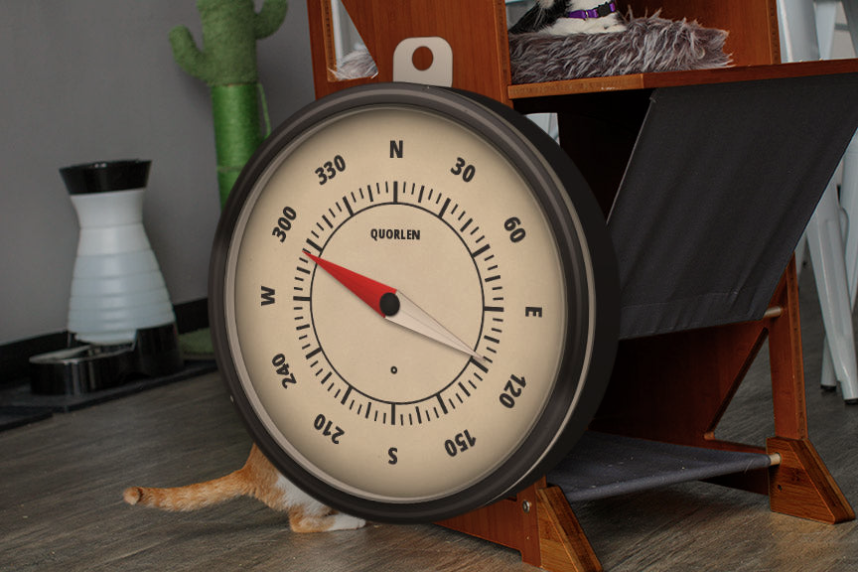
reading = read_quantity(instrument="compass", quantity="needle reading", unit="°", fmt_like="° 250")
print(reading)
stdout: ° 295
